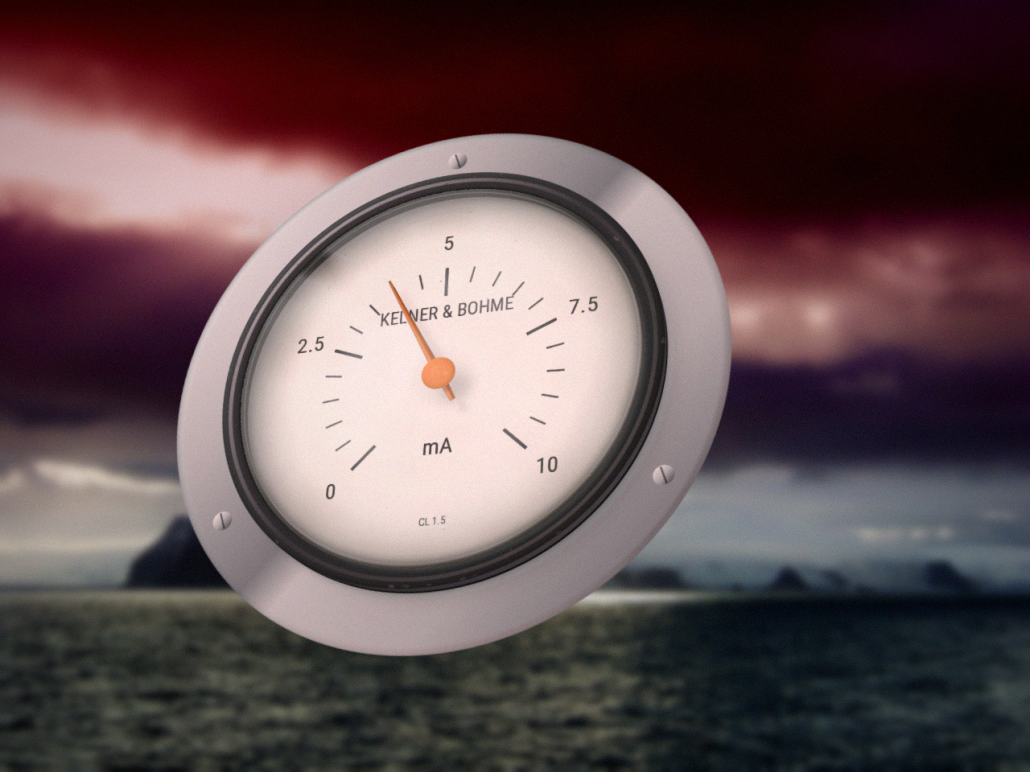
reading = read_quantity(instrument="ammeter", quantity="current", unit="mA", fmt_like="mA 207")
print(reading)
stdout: mA 4
